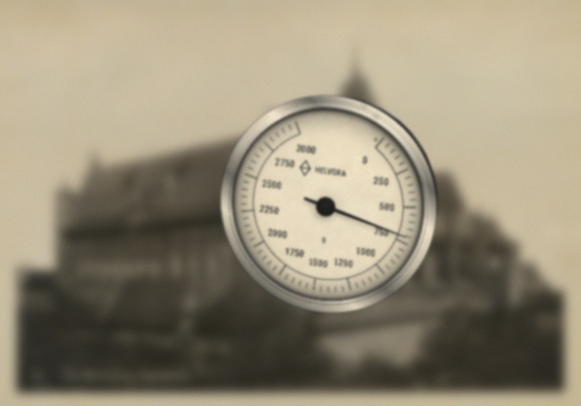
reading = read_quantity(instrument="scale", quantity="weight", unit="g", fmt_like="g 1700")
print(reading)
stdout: g 700
